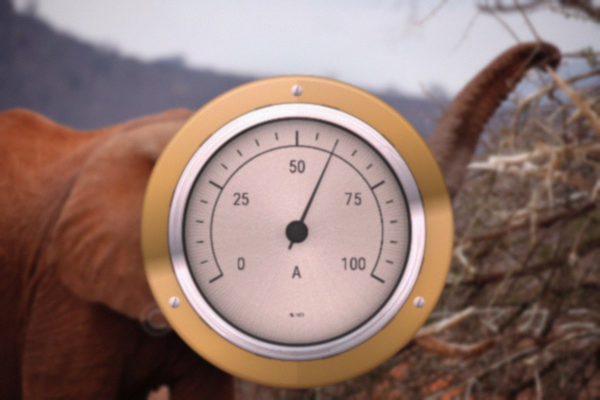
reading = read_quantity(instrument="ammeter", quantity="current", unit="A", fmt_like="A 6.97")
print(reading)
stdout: A 60
